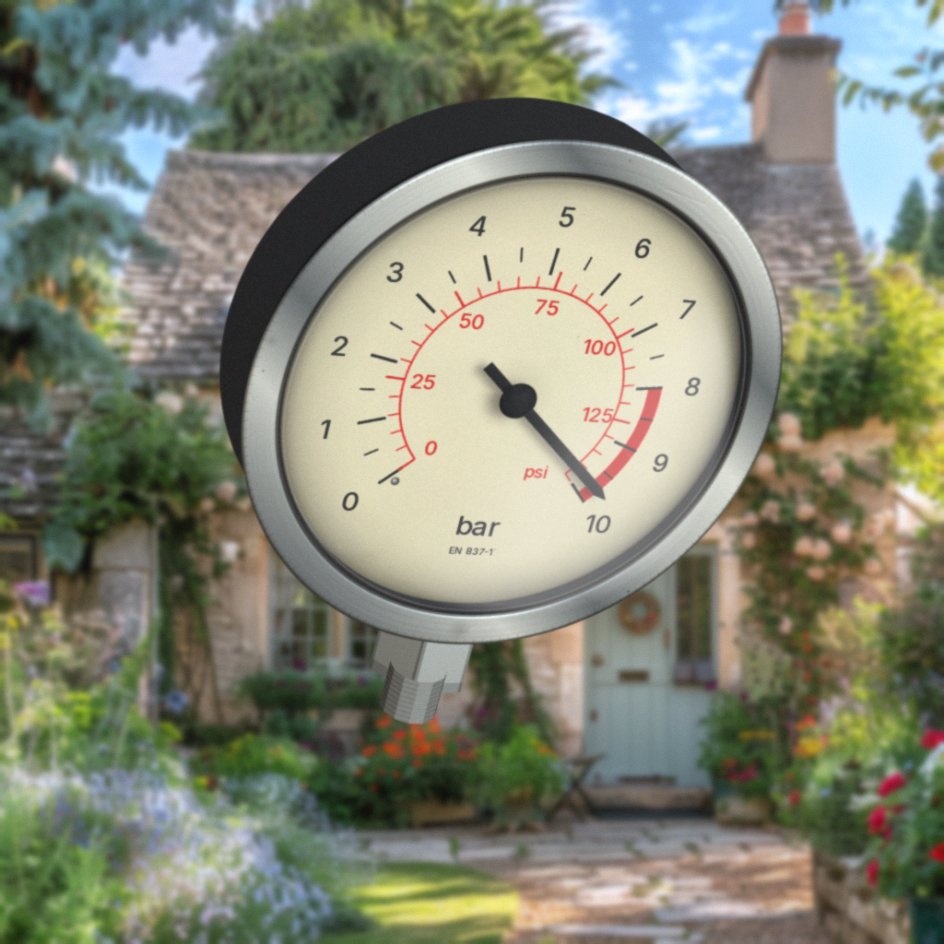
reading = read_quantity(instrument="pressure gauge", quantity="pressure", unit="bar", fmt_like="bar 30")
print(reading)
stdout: bar 9.75
